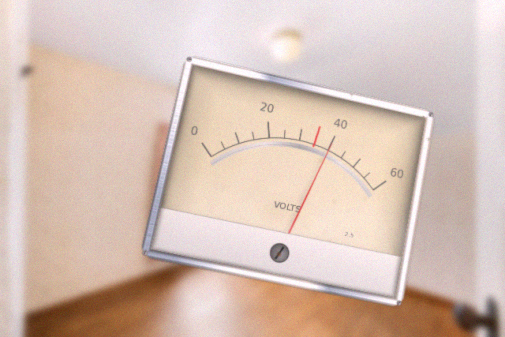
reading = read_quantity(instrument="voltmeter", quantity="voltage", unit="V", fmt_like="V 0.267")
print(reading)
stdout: V 40
